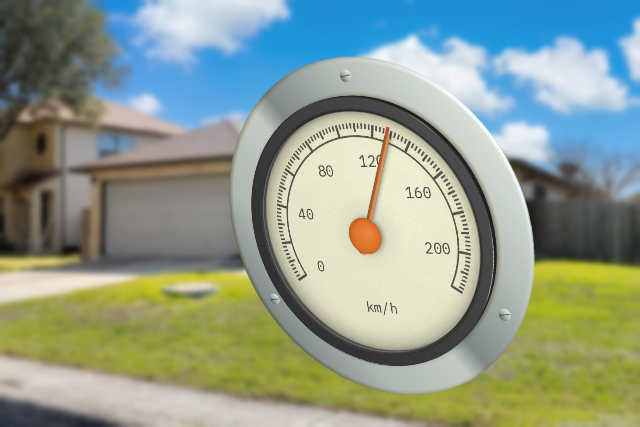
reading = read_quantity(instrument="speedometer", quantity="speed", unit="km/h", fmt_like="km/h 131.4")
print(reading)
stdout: km/h 130
